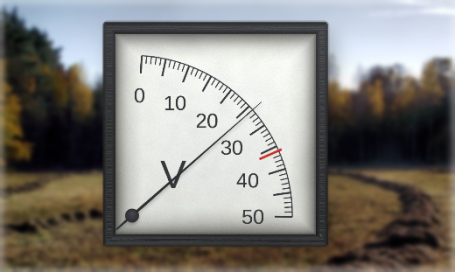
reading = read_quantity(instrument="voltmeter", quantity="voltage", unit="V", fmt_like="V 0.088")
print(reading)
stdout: V 26
